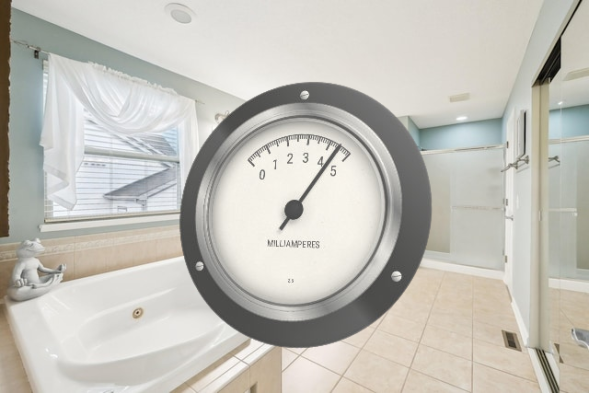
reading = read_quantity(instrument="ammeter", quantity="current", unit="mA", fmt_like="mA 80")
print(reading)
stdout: mA 4.5
